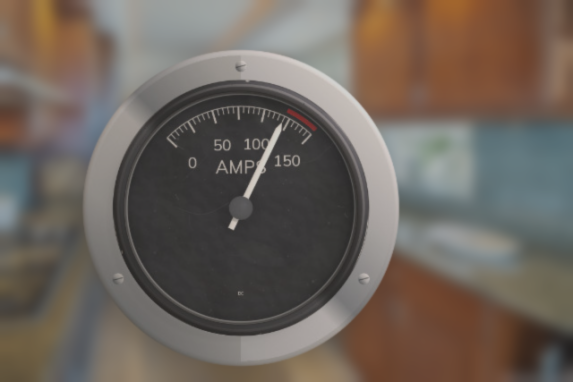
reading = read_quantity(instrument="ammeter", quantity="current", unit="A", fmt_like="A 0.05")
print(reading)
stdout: A 120
